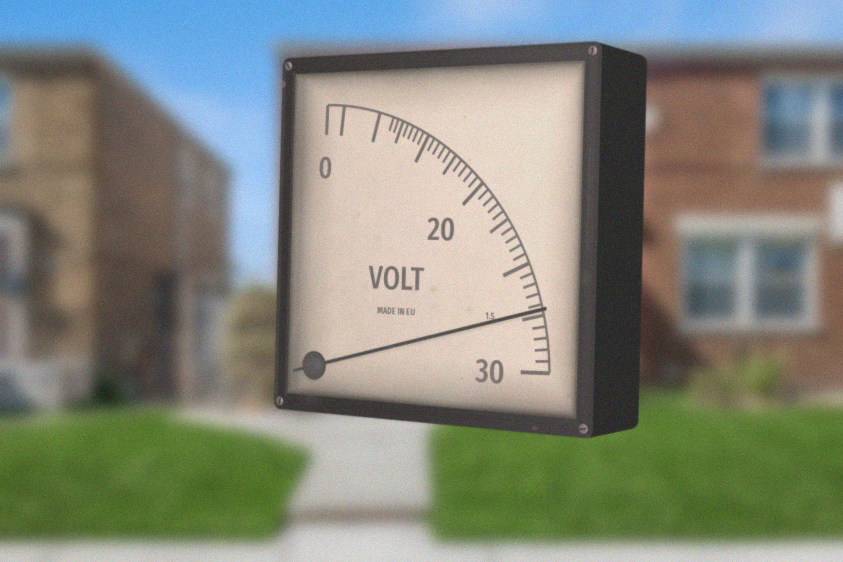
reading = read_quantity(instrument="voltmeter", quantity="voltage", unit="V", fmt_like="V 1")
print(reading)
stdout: V 27.25
